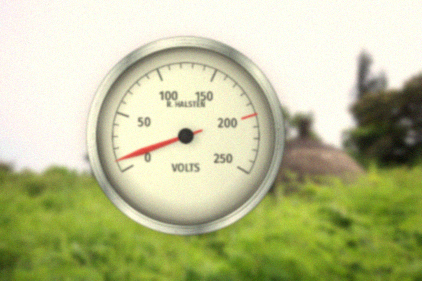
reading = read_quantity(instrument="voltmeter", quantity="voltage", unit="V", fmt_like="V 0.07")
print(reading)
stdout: V 10
